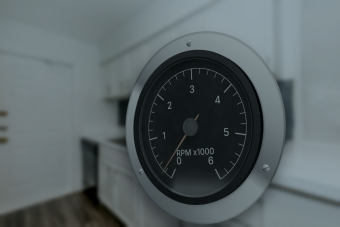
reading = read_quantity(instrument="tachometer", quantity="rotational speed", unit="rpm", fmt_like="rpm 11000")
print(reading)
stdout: rpm 200
